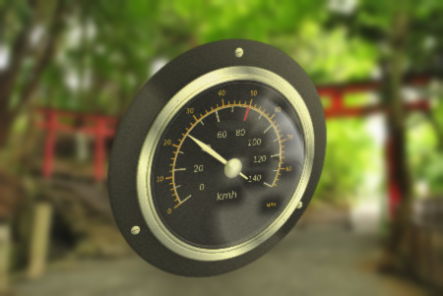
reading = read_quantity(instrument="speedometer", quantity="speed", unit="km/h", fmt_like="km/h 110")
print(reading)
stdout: km/h 40
